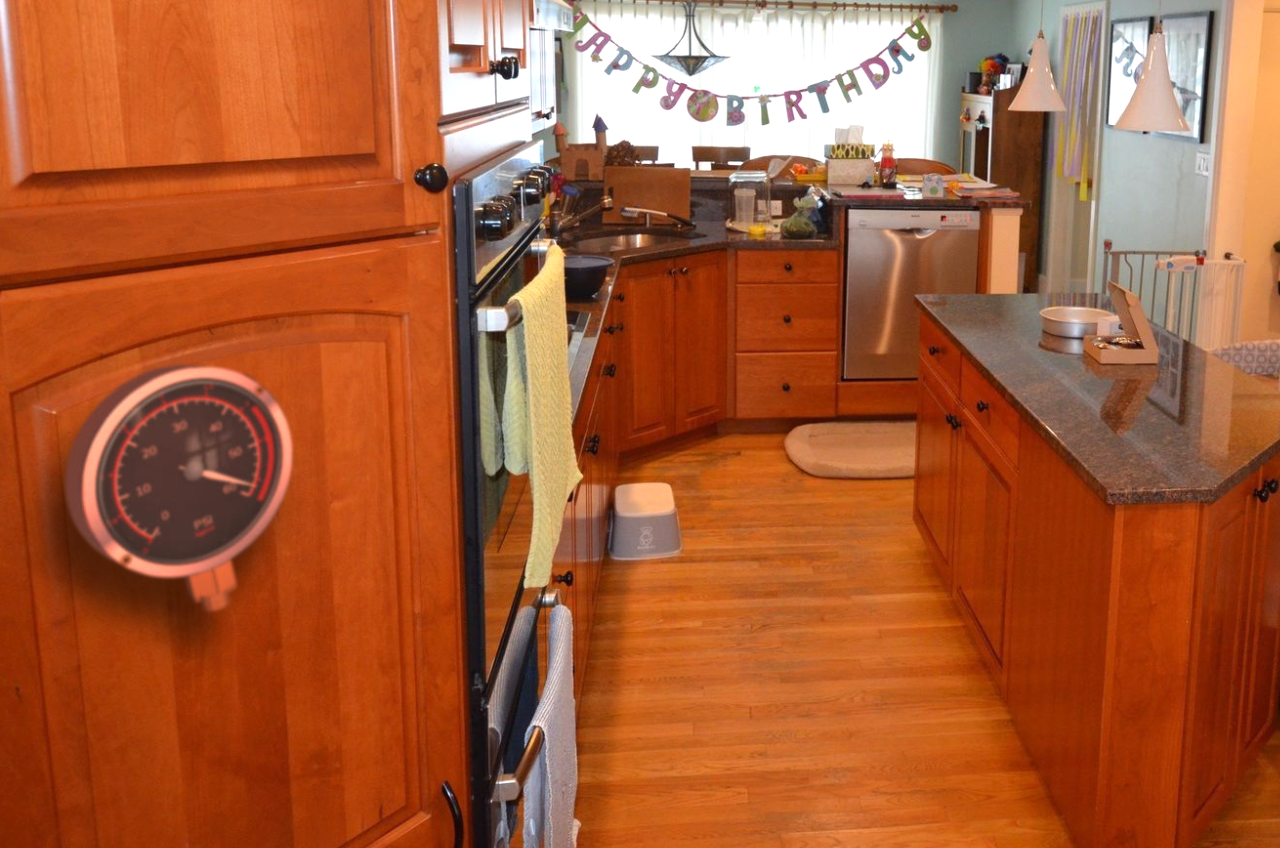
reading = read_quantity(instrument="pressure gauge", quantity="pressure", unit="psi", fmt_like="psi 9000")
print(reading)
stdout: psi 58
